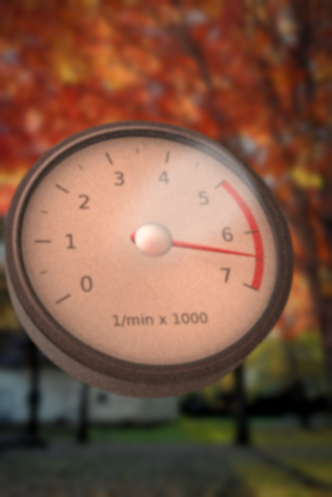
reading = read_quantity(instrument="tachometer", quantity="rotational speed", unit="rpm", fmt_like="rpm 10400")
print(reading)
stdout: rpm 6500
